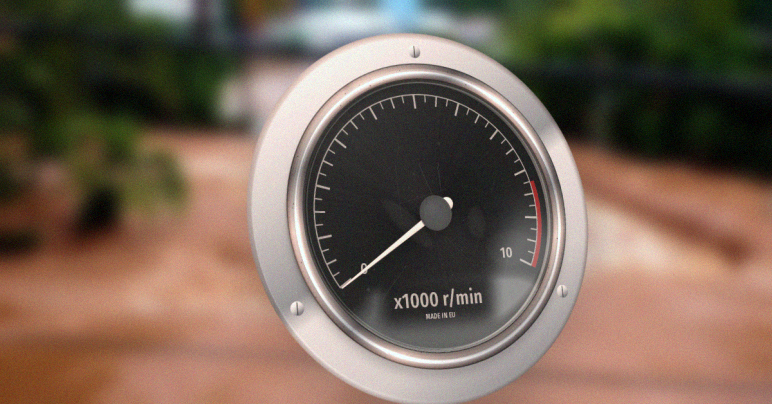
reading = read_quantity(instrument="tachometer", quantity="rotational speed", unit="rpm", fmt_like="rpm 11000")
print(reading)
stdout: rpm 0
